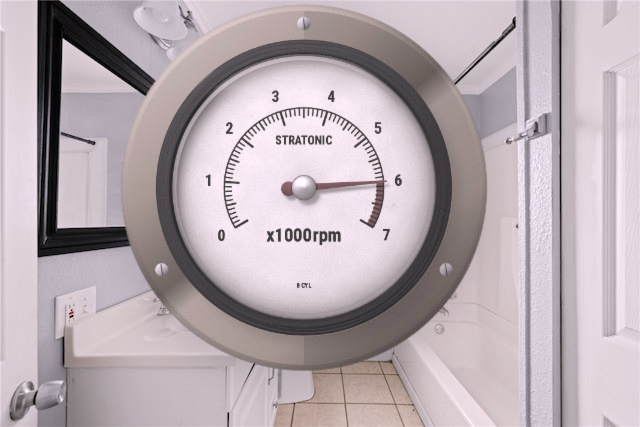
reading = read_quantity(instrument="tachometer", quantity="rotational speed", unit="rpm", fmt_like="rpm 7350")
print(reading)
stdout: rpm 6000
